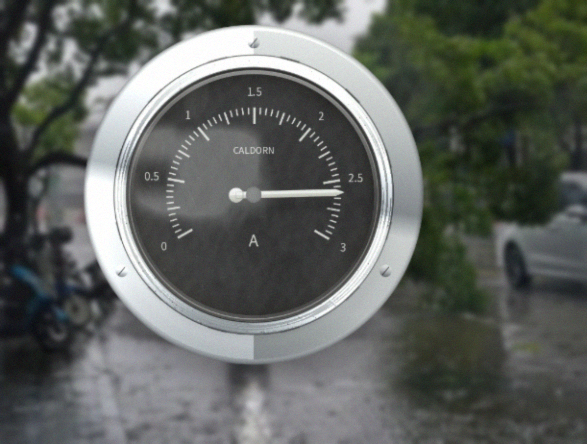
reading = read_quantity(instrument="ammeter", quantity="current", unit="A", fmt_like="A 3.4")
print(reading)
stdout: A 2.6
